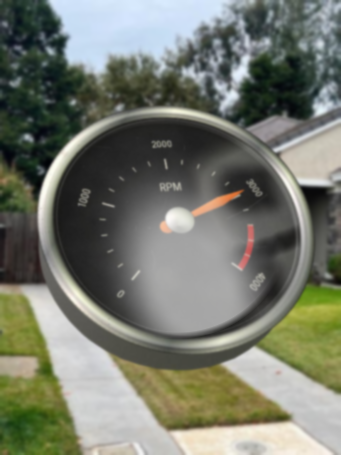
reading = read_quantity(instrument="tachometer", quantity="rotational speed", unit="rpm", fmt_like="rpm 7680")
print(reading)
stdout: rpm 3000
